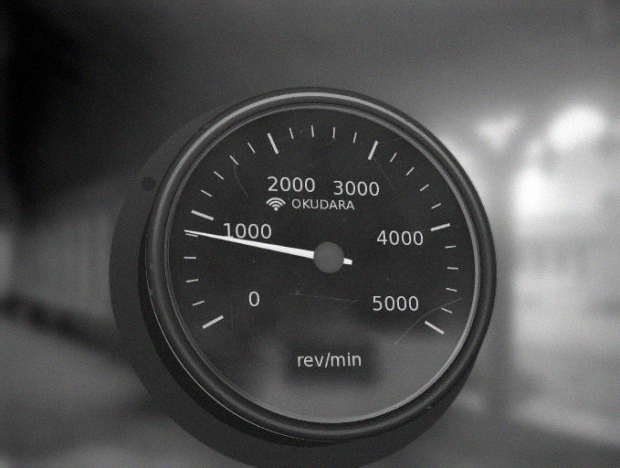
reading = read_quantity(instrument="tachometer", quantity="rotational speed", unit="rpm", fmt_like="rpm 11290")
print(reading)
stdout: rpm 800
